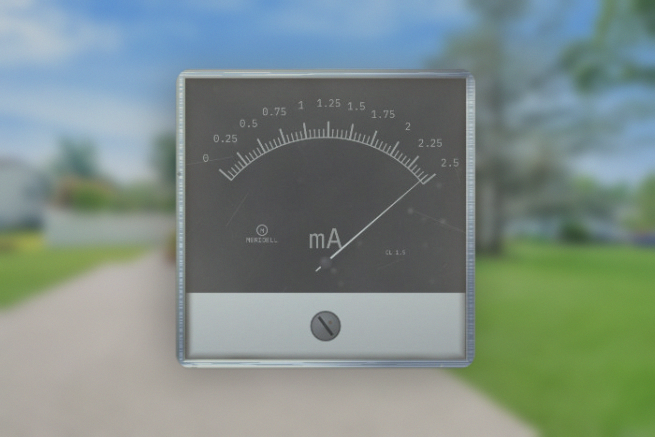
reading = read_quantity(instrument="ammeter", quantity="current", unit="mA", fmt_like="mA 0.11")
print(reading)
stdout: mA 2.45
